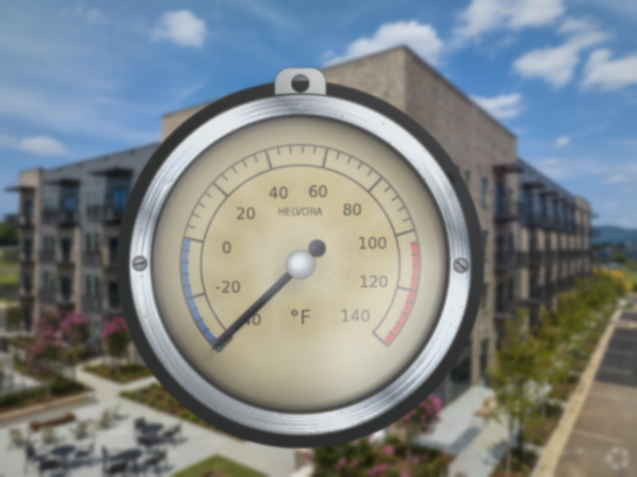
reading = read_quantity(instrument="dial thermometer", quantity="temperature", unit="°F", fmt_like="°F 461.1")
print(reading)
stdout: °F -38
